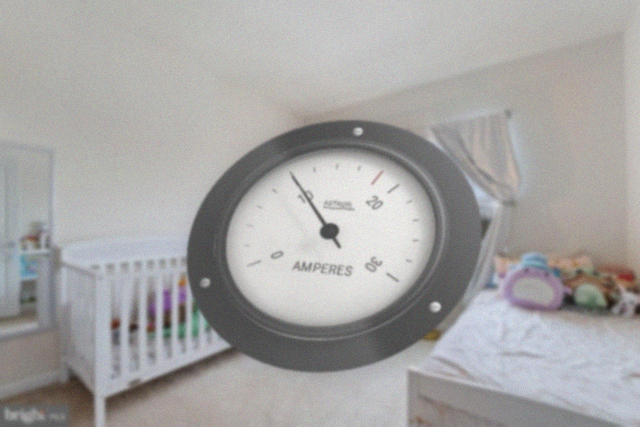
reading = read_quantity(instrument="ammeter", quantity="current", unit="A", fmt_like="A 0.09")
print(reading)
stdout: A 10
